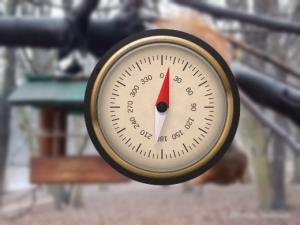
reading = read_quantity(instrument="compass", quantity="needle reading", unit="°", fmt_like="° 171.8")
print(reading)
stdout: ° 10
